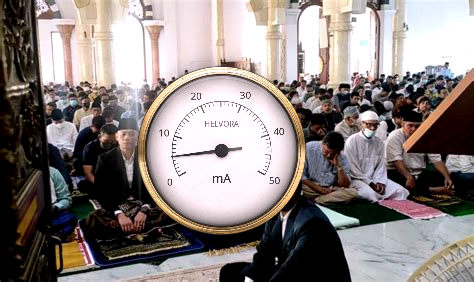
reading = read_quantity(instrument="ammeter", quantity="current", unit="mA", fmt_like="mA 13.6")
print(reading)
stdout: mA 5
